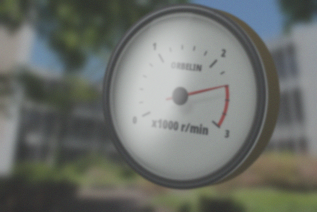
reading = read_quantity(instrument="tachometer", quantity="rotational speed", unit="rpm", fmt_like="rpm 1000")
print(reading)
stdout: rpm 2400
